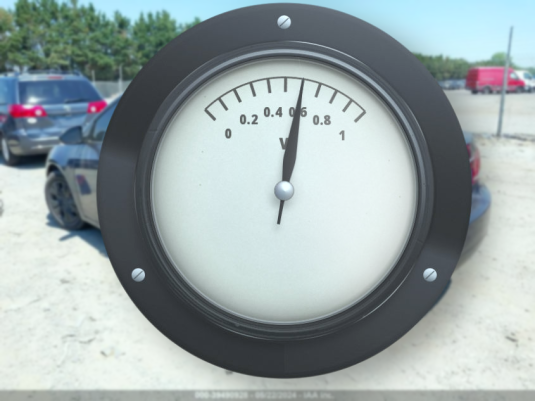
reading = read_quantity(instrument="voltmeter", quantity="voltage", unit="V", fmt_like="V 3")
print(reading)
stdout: V 0.6
